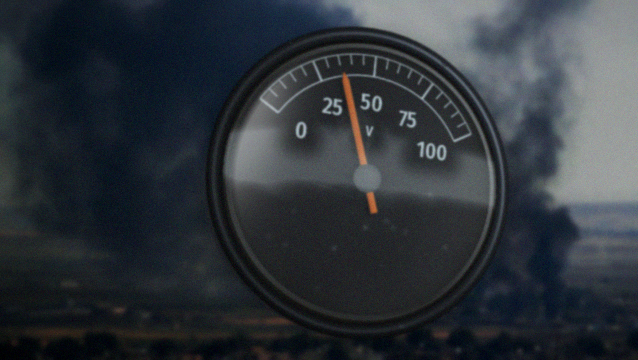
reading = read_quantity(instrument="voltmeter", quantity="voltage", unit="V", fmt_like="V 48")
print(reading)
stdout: V 35
